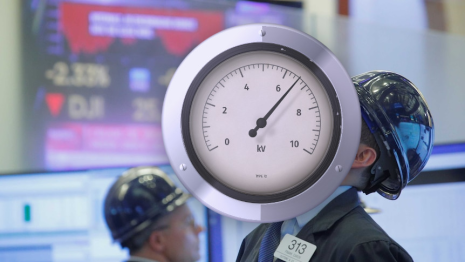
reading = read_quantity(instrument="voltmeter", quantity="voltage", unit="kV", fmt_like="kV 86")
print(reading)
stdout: kV 6.6
